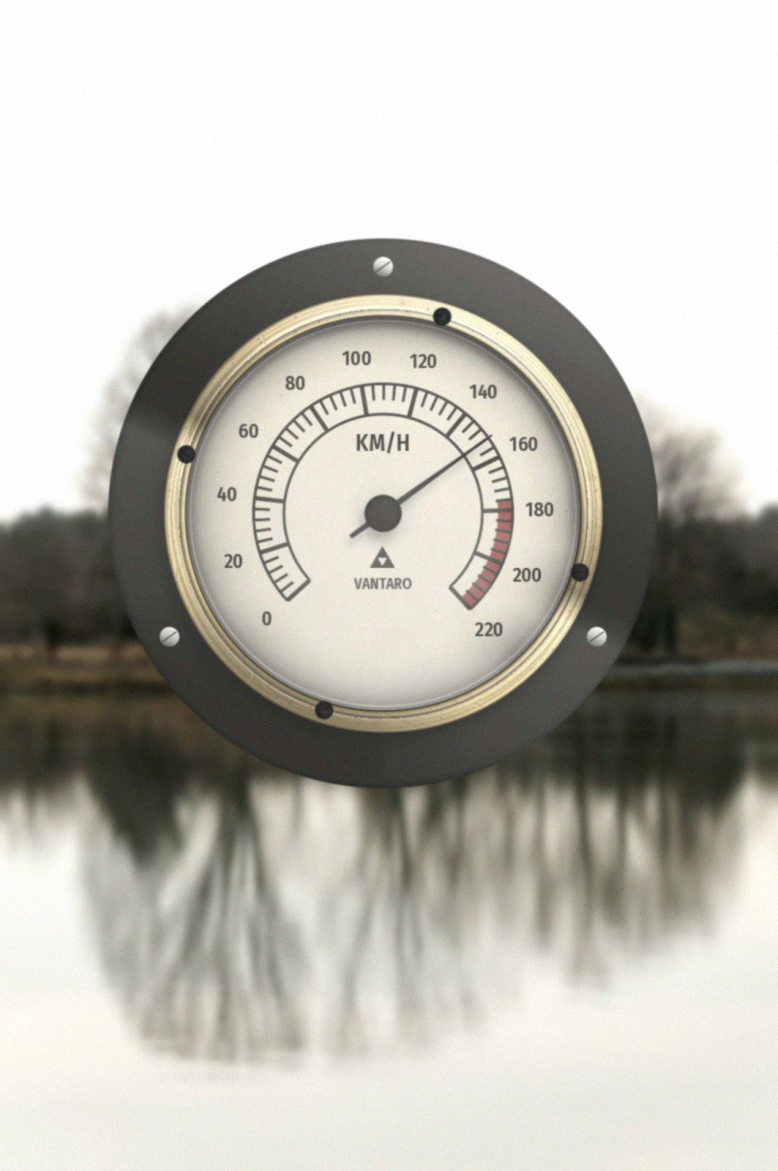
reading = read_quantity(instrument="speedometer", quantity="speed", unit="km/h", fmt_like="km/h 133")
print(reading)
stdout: km/h 152
